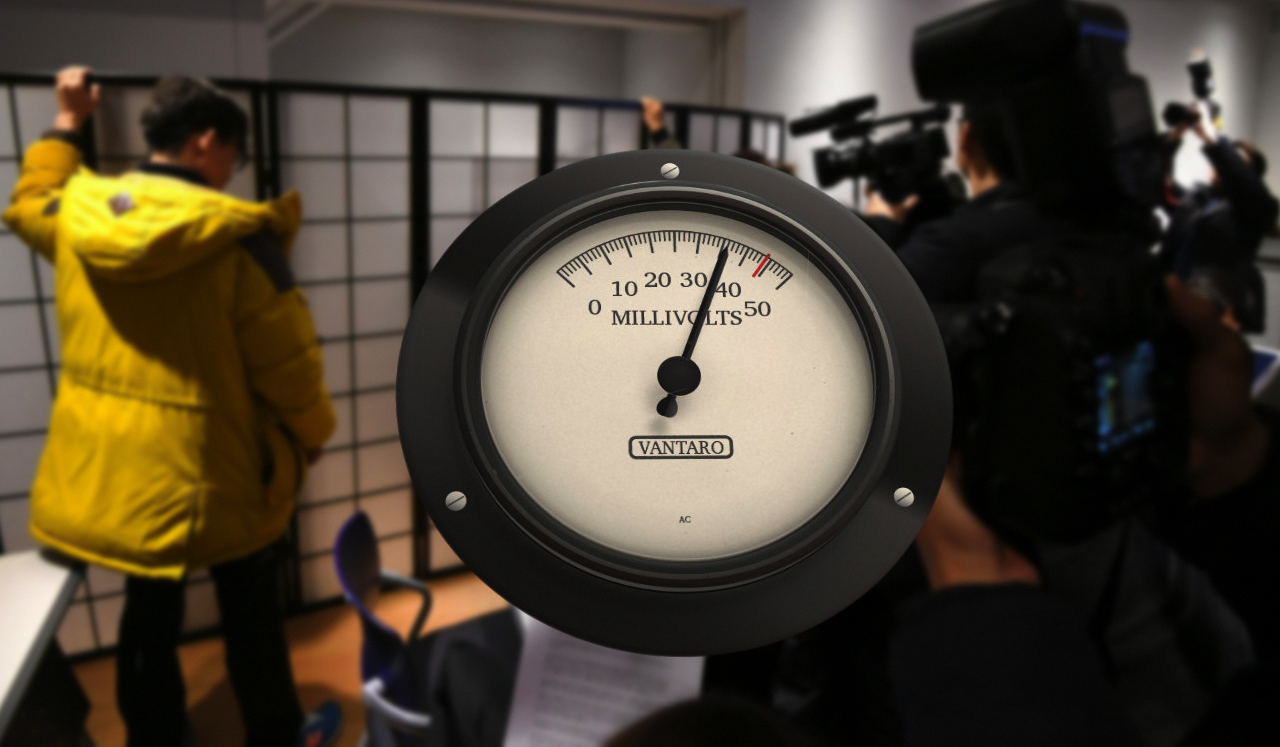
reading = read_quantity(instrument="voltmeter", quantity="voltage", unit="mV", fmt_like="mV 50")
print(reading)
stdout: mV 36
